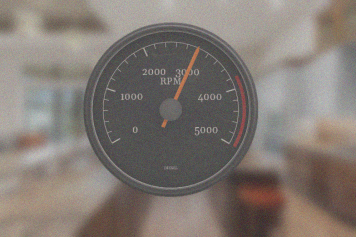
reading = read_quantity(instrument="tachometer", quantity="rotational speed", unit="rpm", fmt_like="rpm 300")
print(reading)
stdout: rpm 3000
